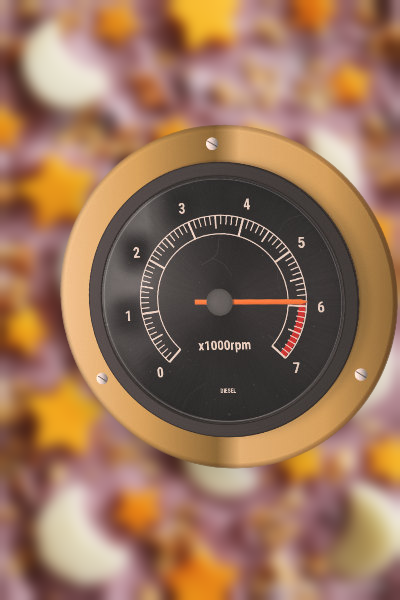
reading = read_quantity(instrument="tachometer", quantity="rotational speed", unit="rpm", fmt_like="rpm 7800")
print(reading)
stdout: rpm 5900
